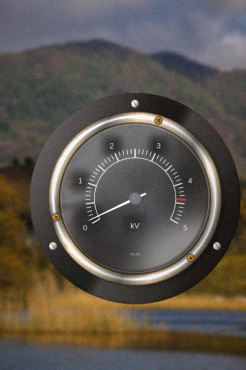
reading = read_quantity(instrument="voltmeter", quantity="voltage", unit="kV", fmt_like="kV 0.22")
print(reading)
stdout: kV 0.1
